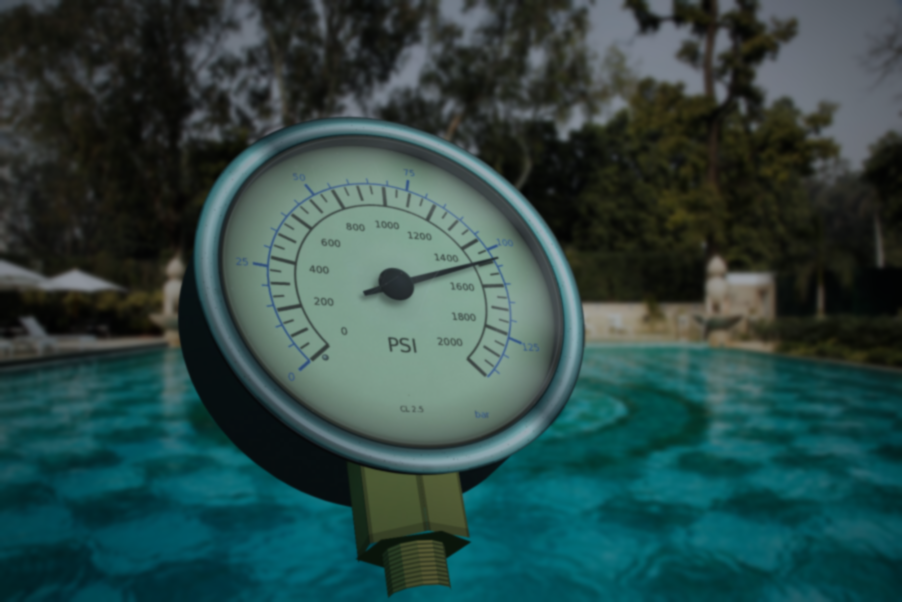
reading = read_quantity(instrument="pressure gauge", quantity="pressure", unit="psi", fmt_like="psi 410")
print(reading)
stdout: psi 1500
